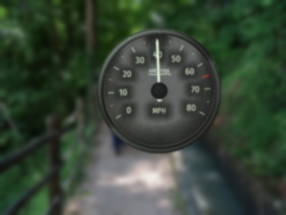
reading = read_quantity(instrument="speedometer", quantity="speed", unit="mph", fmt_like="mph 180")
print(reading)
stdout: mph 40
